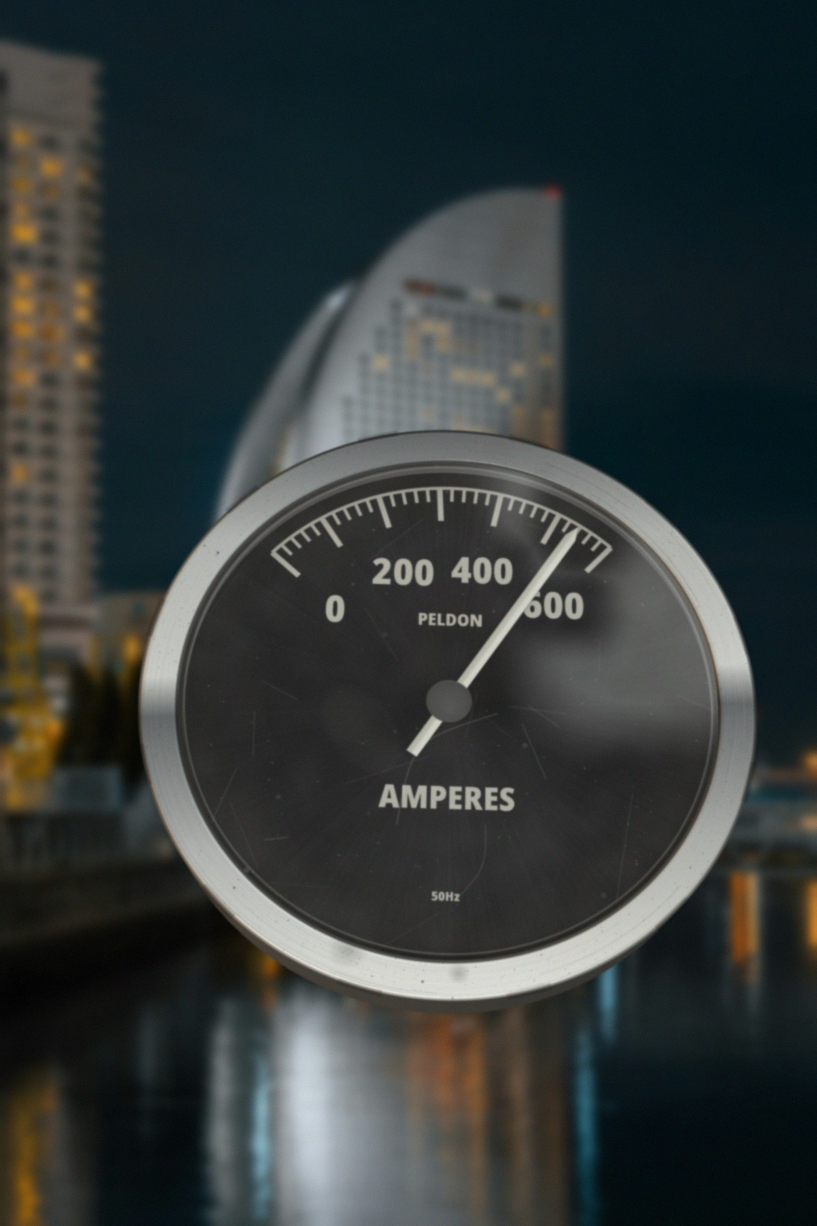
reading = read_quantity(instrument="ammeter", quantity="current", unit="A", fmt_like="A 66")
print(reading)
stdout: A 540
